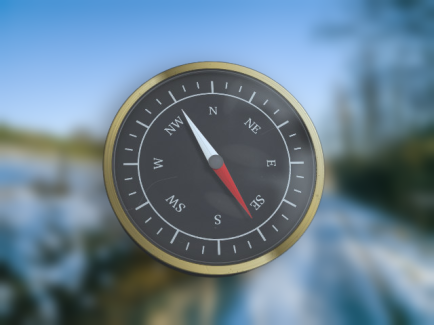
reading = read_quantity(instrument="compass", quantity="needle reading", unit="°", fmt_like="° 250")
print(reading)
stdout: ° 150
